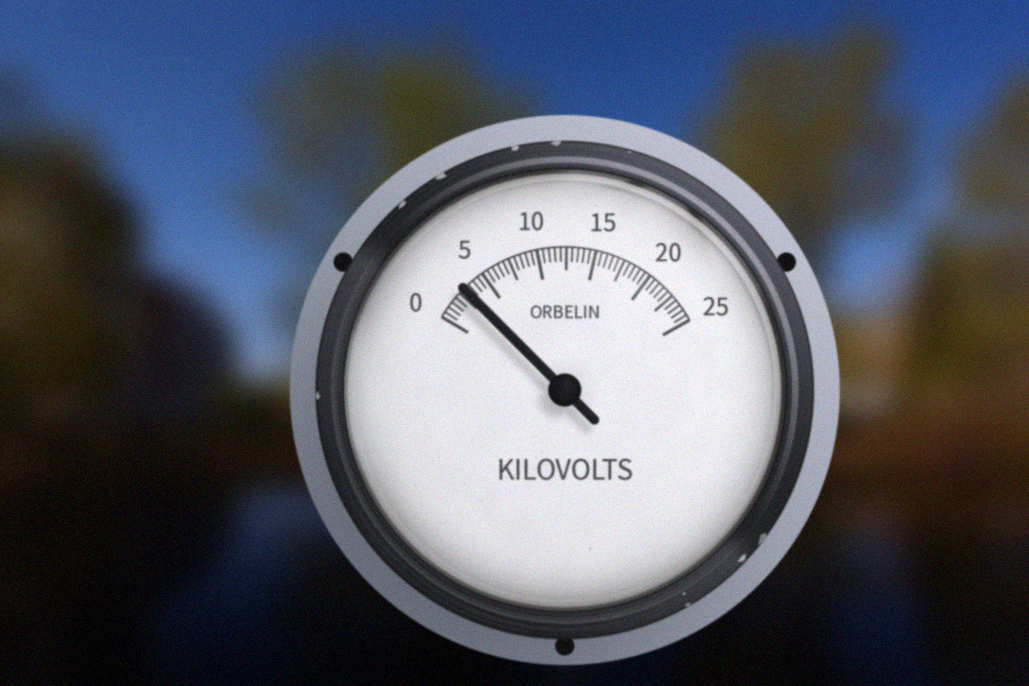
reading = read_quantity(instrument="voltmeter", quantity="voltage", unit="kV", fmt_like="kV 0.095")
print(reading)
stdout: kV 3
